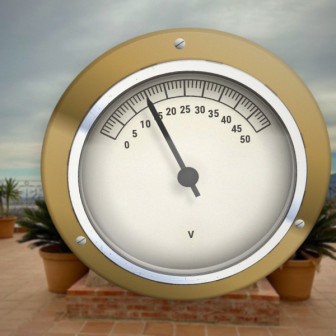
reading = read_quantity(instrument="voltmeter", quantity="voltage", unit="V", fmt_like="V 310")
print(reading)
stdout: V 15
